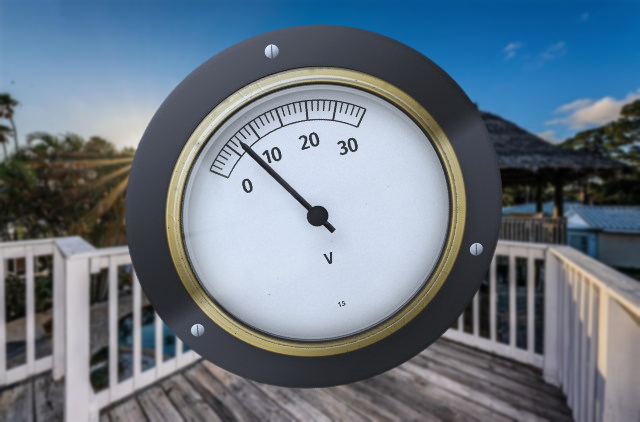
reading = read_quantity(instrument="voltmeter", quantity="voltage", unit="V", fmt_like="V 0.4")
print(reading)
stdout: V 7
